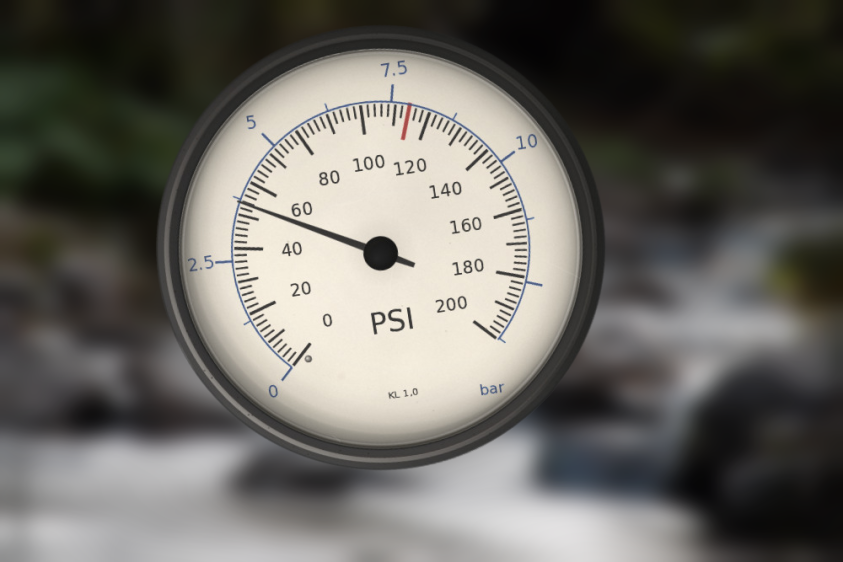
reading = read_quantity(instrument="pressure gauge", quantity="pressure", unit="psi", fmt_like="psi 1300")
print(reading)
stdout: psi 54
